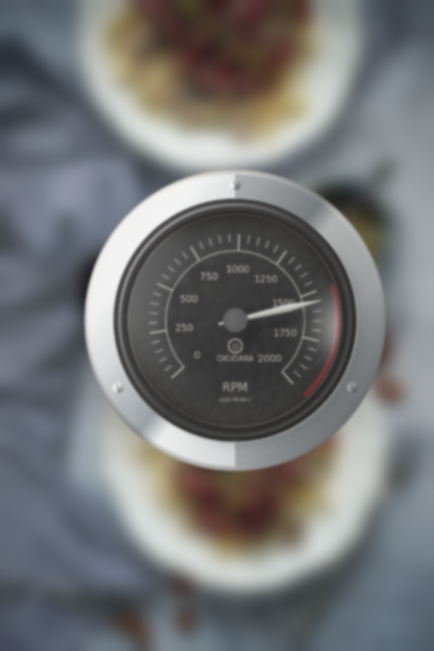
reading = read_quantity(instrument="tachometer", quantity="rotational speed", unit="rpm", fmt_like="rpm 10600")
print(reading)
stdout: rpm 1550
